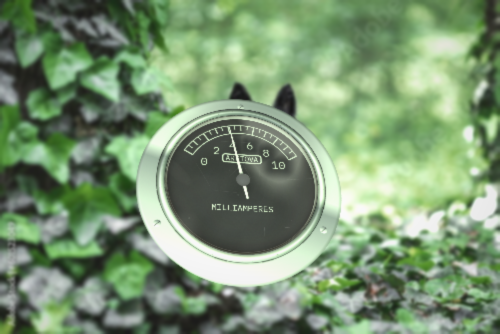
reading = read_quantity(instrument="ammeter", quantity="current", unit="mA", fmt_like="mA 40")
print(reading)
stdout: mA 4
